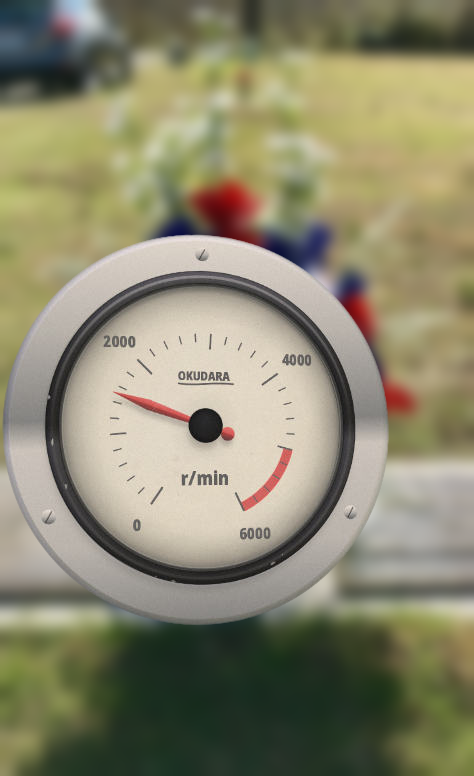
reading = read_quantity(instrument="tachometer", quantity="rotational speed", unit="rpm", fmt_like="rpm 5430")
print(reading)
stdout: rpm 1500
